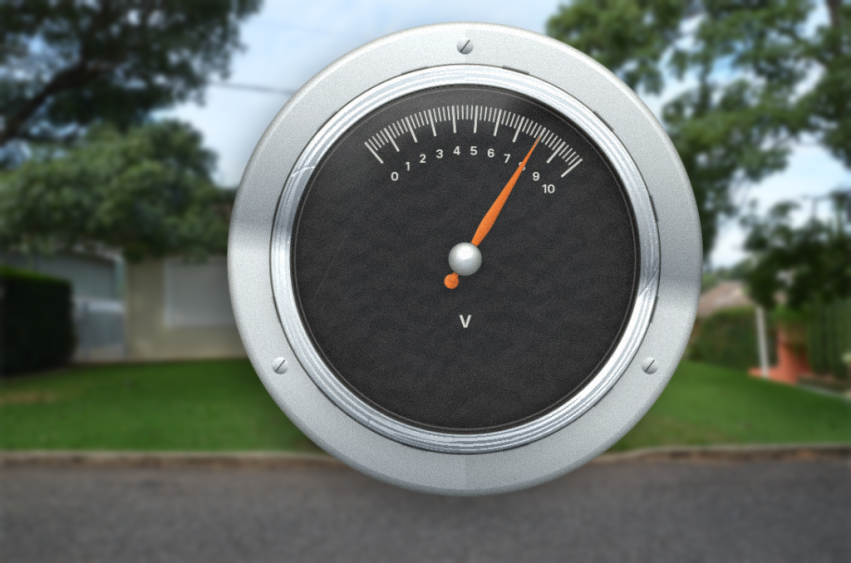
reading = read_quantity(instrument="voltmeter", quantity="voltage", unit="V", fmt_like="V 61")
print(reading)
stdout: V 8
